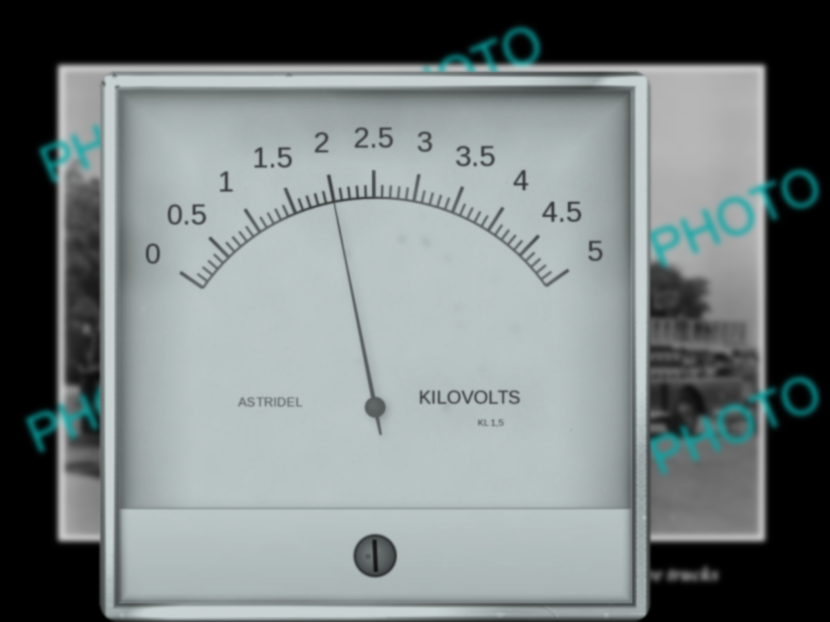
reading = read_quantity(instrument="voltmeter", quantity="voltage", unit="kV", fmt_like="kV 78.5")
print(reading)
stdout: kV 2
